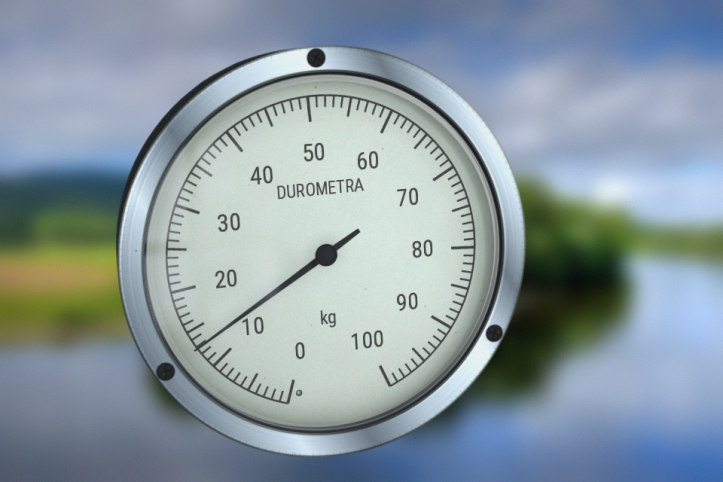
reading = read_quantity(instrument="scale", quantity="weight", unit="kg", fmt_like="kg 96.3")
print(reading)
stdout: kg 13
